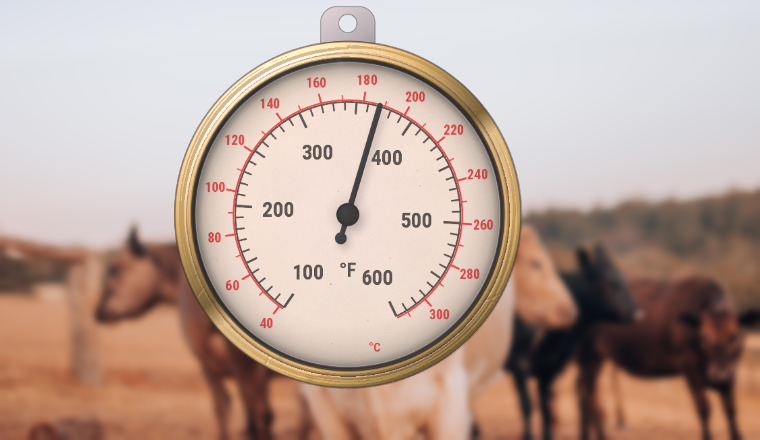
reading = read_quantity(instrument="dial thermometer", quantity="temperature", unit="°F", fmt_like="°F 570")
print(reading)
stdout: °F 370
